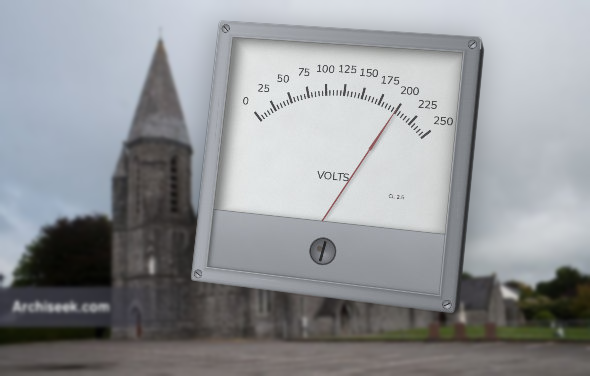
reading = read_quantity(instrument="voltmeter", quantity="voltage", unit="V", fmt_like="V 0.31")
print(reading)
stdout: V 200
